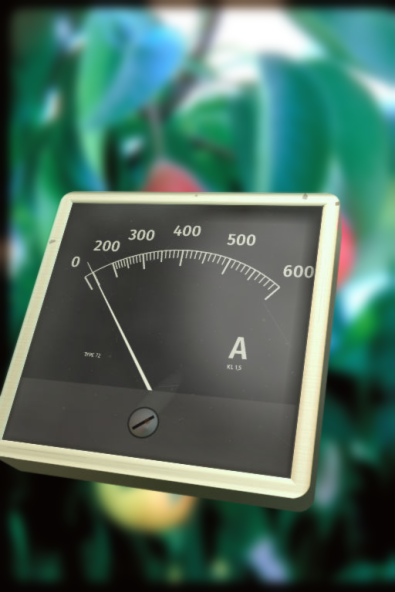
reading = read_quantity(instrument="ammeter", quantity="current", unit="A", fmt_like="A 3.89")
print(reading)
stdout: A 100
